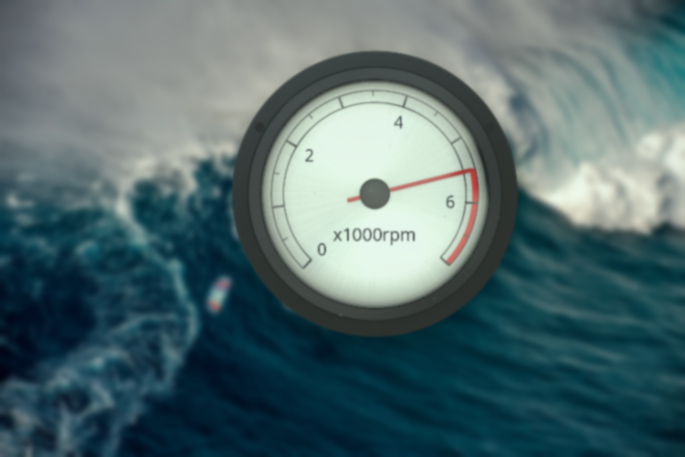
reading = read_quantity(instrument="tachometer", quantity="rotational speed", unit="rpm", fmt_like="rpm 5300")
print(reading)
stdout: rpm 5500
